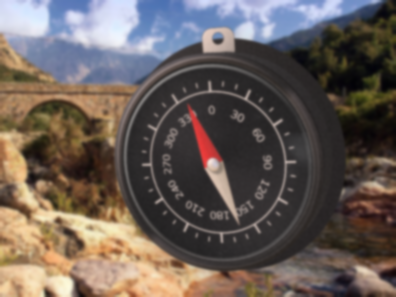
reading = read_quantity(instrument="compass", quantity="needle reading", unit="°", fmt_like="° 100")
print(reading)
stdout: ° 340
